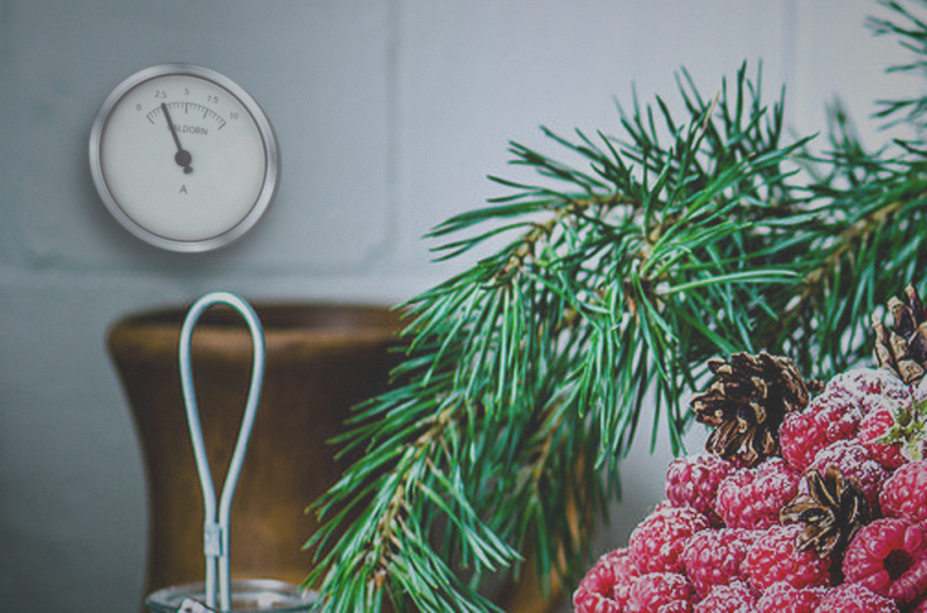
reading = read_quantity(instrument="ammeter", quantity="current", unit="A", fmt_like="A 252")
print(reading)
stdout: A 2.5
